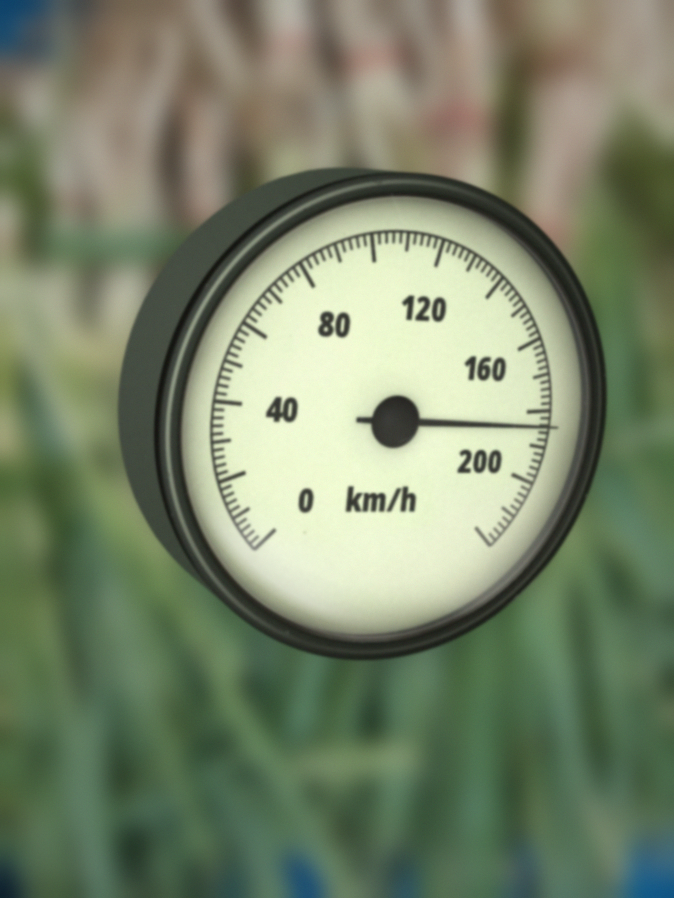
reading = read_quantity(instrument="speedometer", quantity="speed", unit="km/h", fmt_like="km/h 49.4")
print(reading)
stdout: km/h 184
